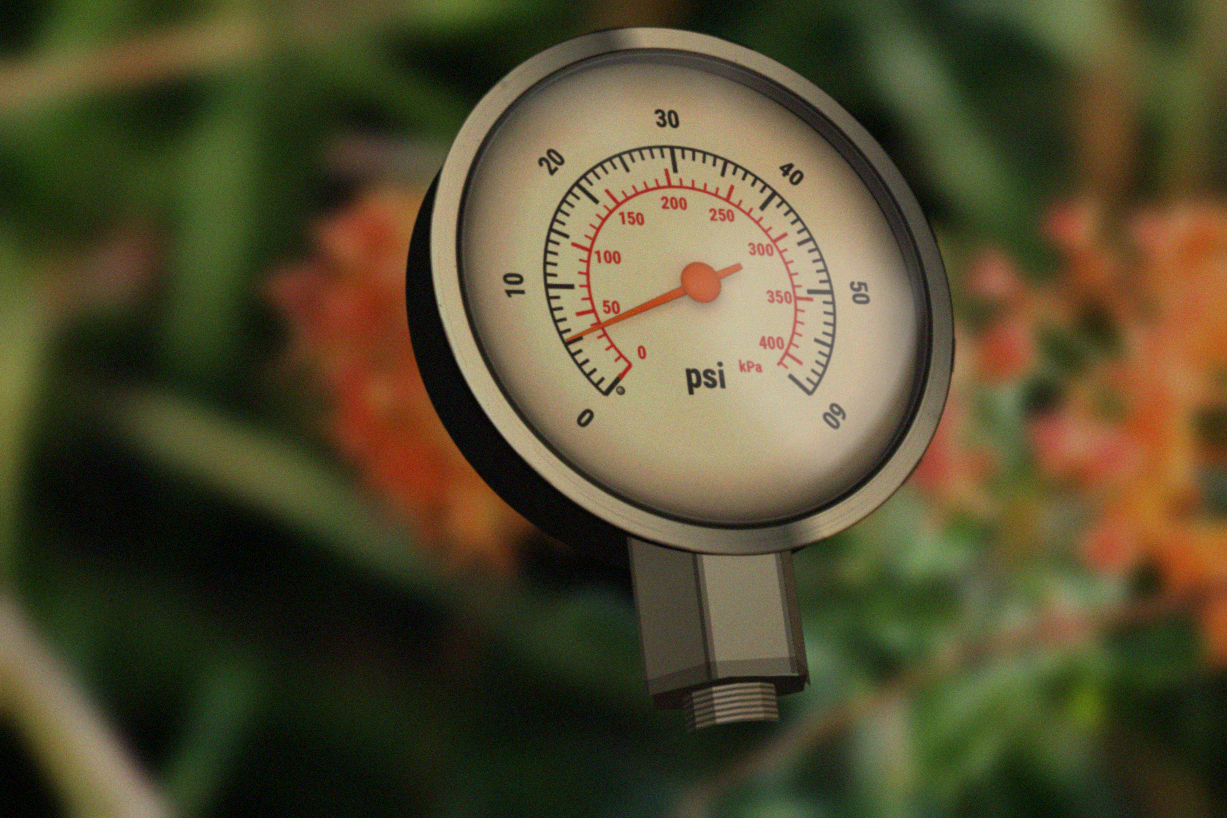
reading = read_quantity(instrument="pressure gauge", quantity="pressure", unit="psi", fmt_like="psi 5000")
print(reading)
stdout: psi 5
